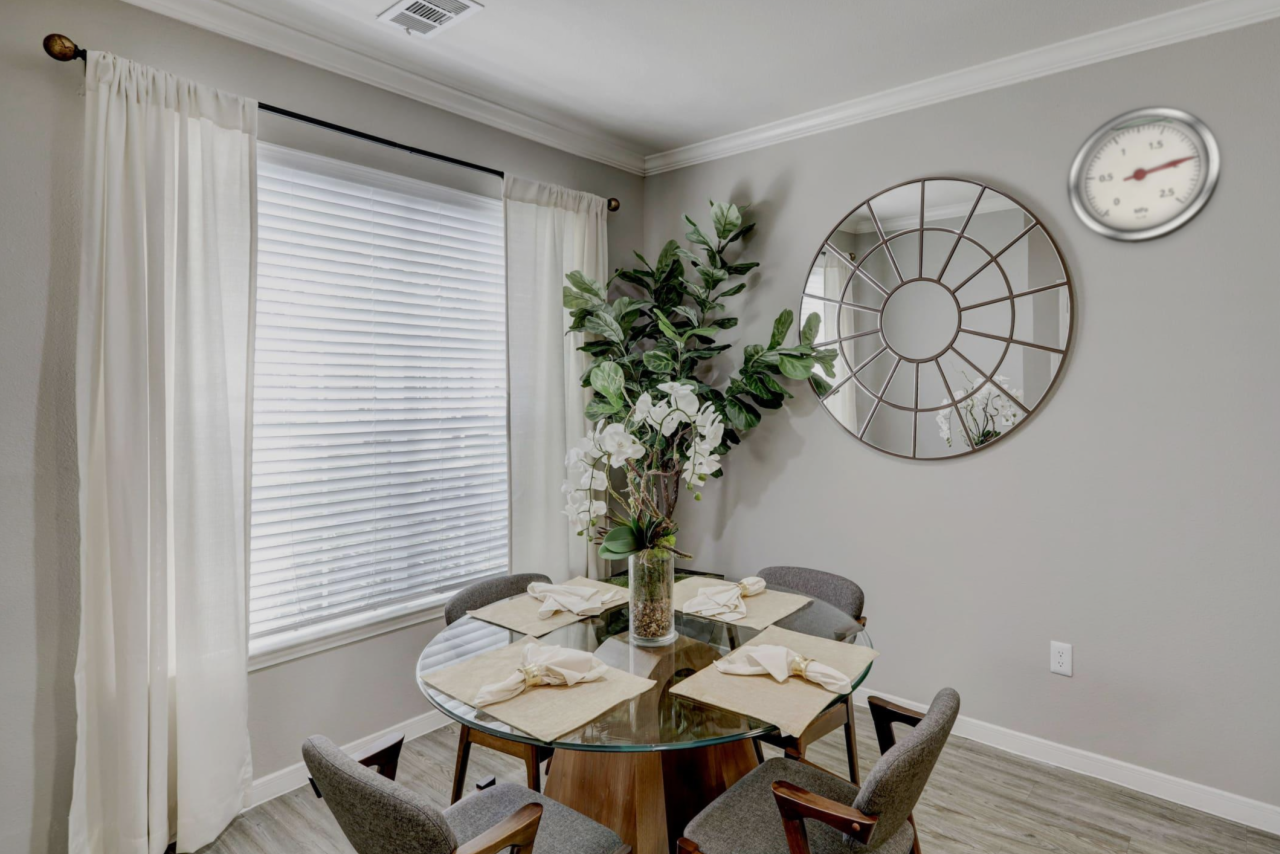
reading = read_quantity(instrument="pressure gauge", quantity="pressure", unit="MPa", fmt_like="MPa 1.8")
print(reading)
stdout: MPa 2
